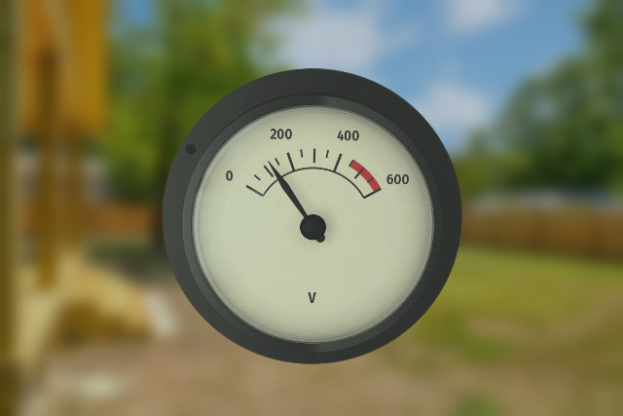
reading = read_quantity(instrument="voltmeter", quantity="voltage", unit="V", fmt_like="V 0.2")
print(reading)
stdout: V 125
